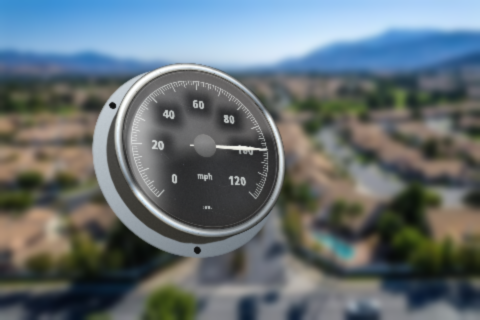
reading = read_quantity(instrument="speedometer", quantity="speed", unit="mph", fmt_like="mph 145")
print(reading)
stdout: mph 100
